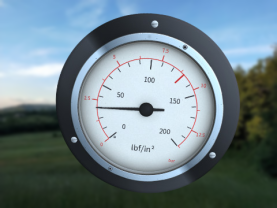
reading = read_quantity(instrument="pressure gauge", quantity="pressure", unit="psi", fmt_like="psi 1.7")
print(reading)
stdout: psi 30
